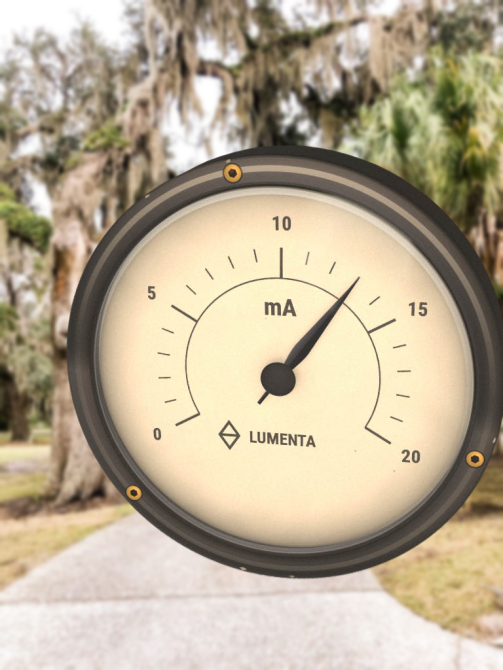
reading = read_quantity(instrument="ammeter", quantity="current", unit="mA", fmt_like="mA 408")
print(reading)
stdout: mA 13
